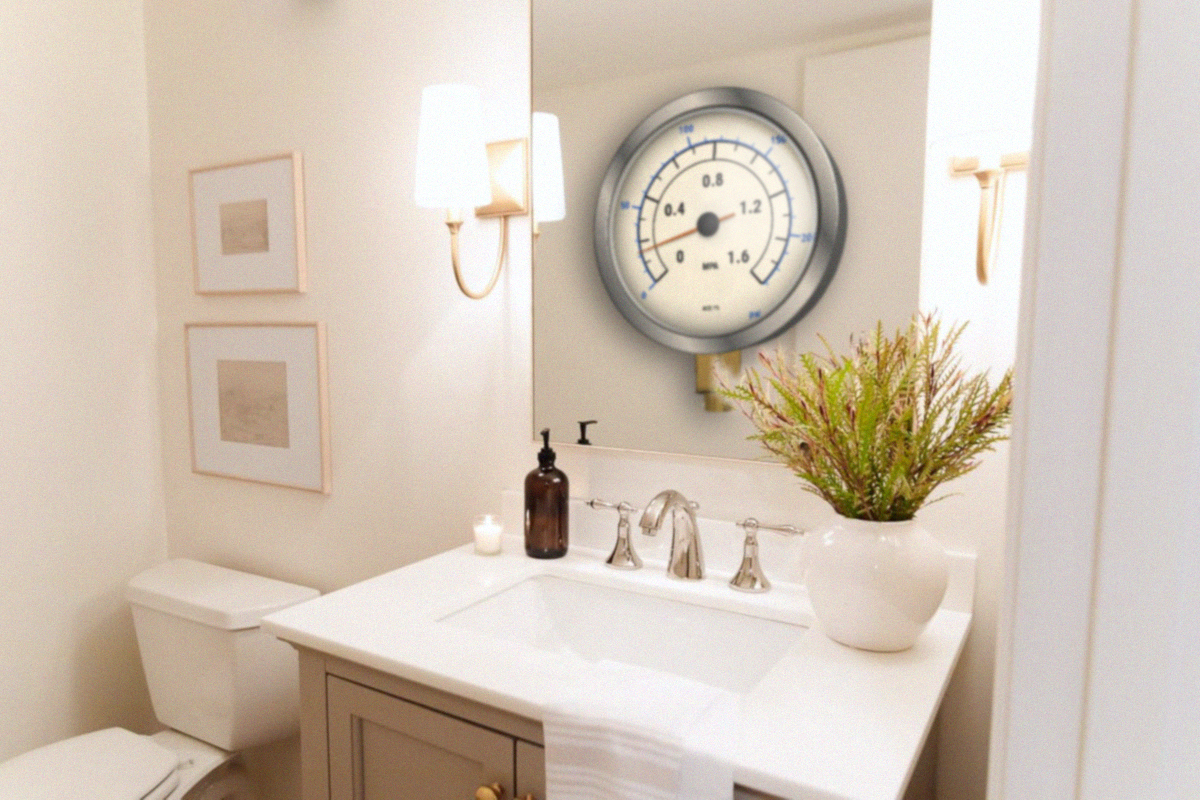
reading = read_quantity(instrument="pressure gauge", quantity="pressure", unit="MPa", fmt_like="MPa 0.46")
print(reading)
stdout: MPa 0.15
